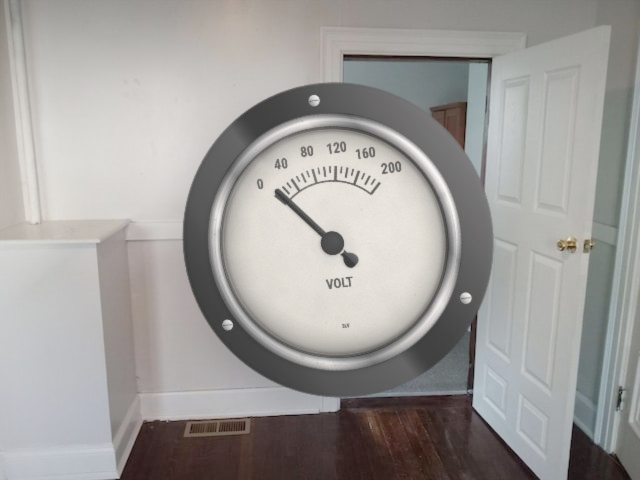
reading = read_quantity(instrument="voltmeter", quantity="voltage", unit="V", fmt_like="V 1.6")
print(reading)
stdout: V 10
